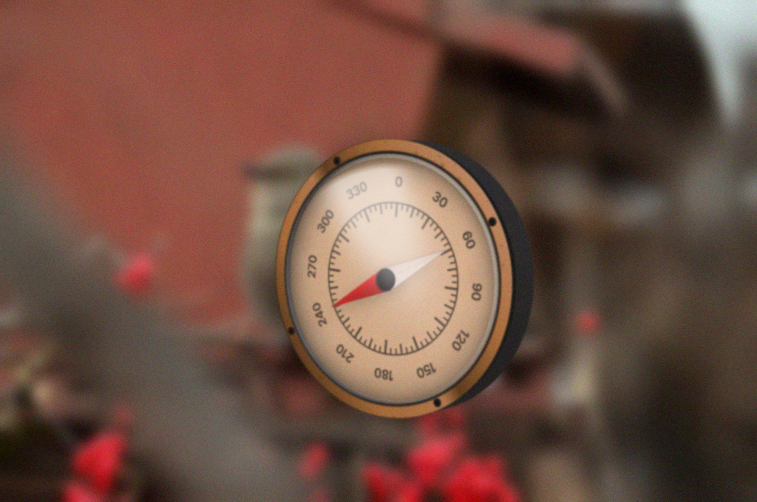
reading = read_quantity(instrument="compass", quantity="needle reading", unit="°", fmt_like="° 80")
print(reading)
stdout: ° 240
